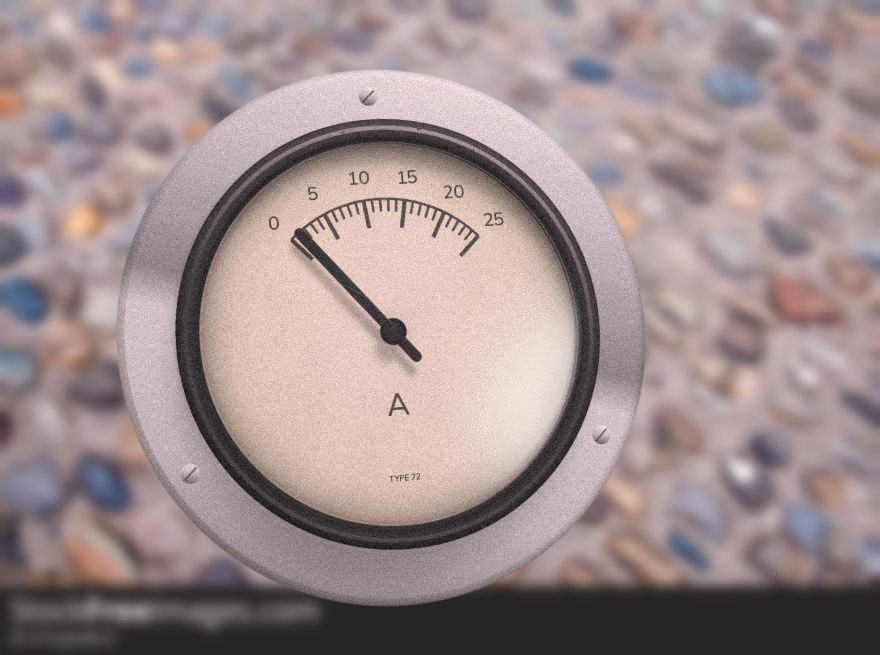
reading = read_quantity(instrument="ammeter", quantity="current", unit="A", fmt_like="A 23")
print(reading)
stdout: A 1
